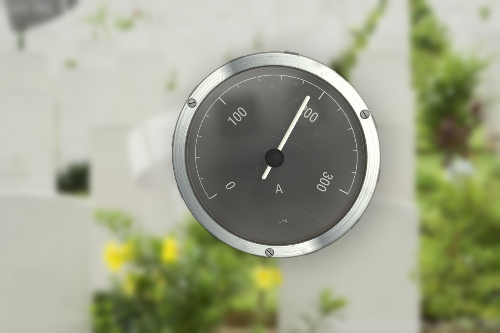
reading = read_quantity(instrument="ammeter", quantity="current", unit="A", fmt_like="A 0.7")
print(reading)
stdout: A 190
